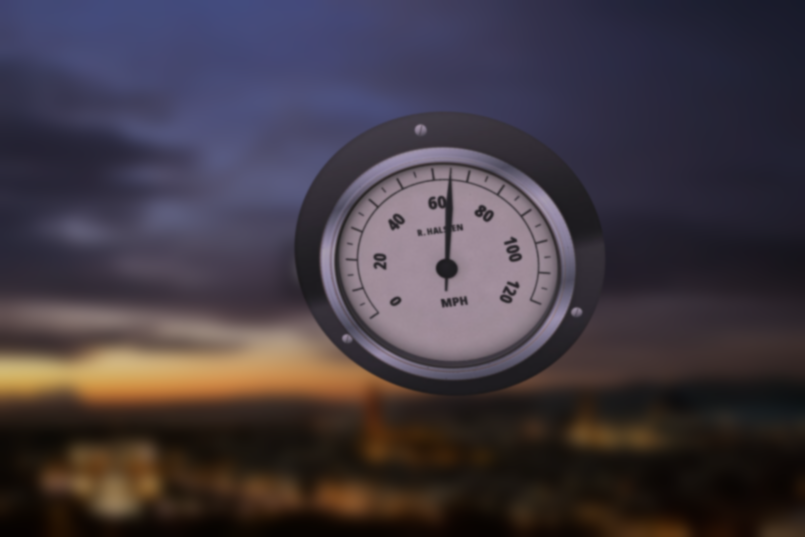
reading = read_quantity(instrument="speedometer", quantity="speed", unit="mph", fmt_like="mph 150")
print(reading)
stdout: mph 65
